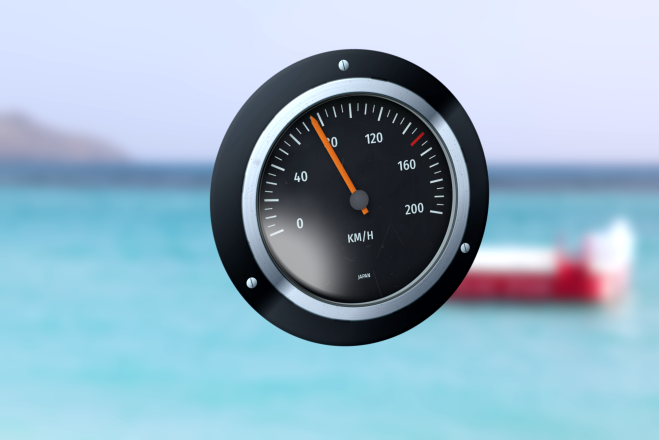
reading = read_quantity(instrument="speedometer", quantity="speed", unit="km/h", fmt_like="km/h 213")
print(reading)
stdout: km/h 75
